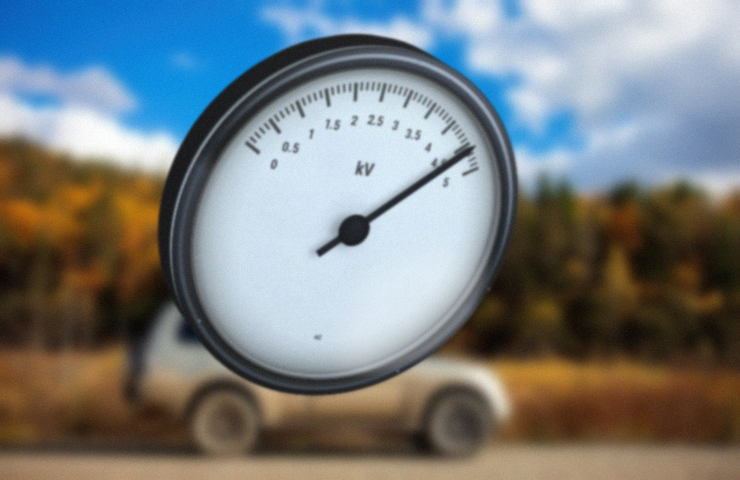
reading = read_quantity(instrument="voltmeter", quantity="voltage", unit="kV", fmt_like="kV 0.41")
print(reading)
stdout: kV 4.5
